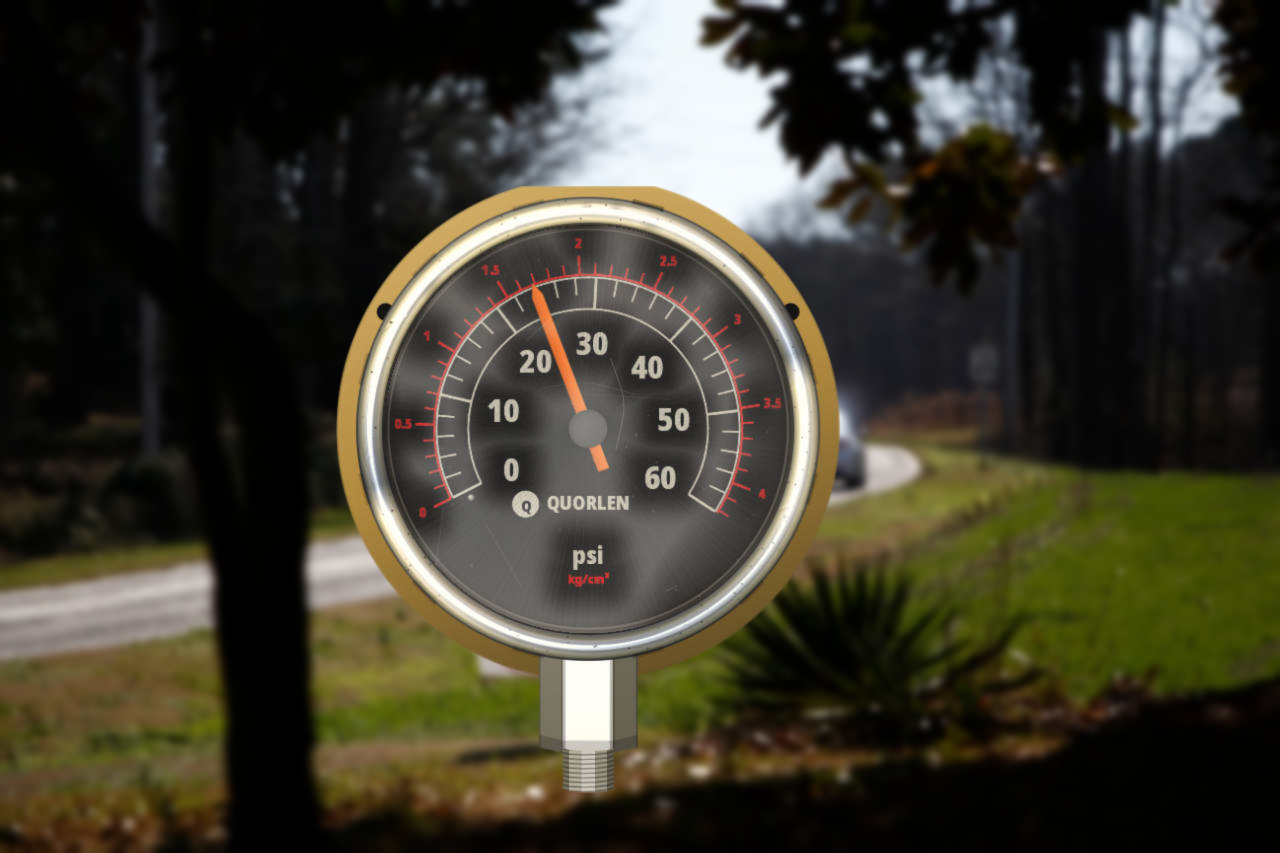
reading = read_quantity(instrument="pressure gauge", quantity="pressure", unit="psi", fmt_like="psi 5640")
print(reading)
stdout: psi 24
